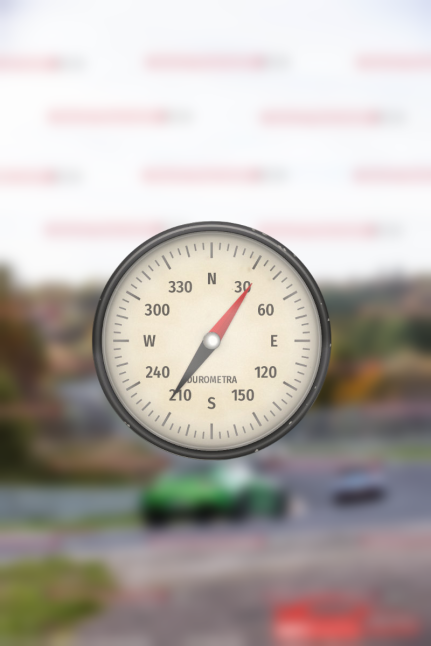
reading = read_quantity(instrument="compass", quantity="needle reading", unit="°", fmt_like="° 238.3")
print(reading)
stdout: ° 35
